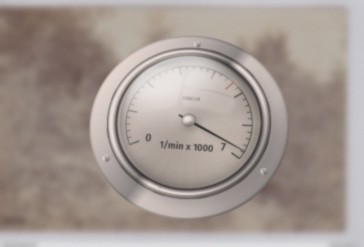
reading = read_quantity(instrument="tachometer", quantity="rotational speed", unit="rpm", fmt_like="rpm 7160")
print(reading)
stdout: rpm 6800
